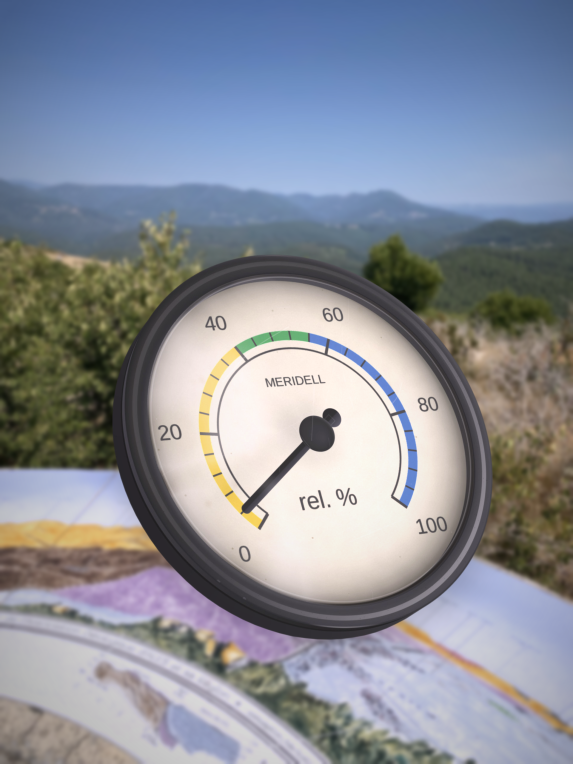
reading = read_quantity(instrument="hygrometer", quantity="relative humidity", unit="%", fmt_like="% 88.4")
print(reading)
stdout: % 4
